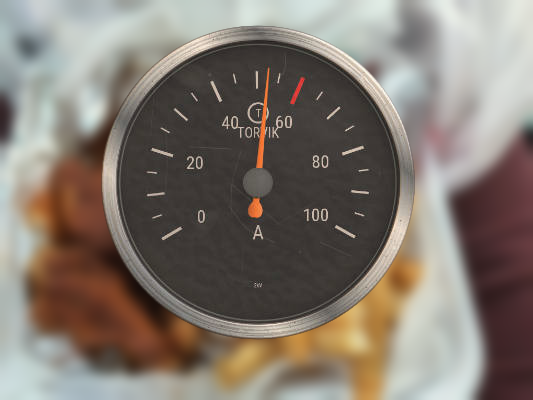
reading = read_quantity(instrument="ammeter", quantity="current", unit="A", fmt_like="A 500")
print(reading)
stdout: A 52.5
